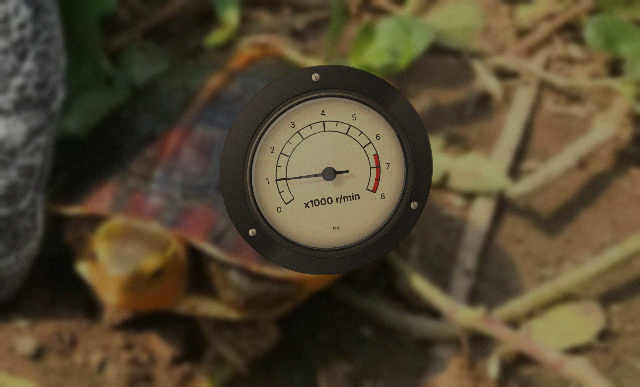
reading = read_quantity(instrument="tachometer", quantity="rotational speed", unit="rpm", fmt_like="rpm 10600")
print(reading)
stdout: rpm 1000
